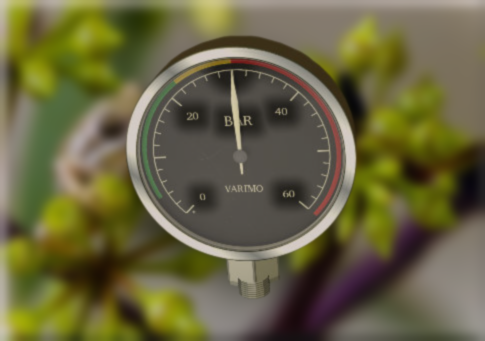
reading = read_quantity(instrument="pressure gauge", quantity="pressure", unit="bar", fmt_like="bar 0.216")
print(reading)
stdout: bar 30
